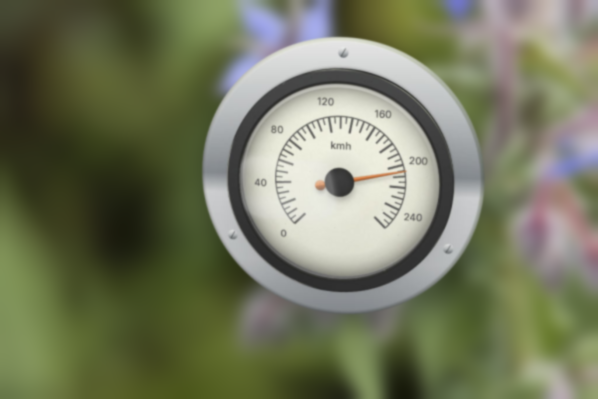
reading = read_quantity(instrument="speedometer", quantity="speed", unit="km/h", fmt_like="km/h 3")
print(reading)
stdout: km/h 205
